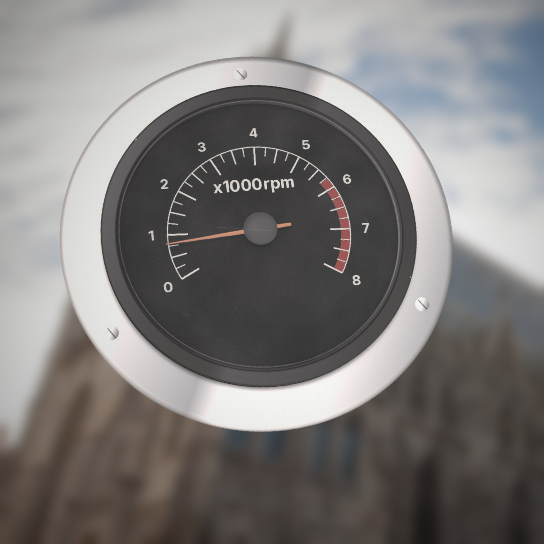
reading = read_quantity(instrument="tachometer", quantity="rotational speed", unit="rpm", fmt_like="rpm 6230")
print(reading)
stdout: rpm 750
